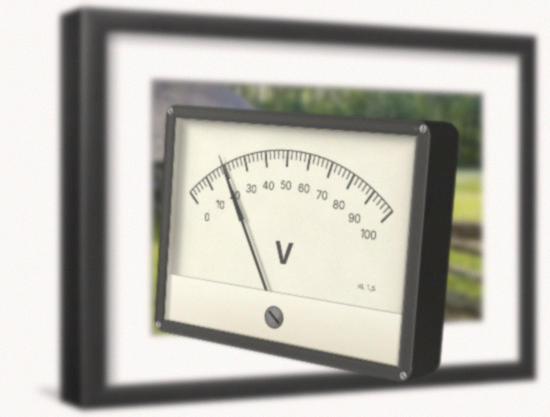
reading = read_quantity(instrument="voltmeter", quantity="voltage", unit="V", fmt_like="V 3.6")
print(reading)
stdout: V 20
